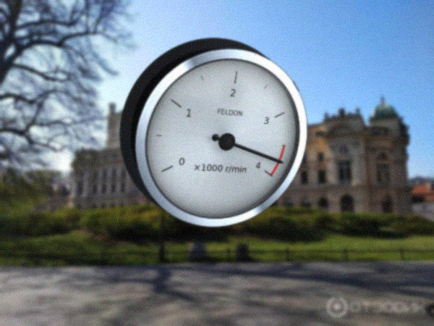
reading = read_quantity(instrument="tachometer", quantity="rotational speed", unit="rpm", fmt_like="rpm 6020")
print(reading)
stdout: rpm 3750
